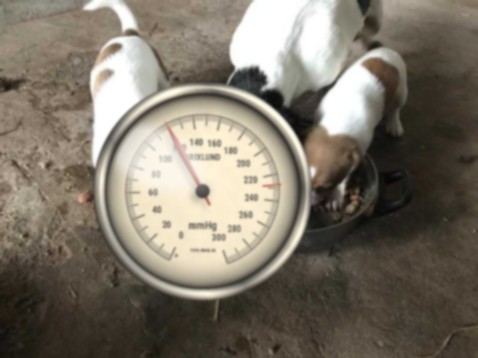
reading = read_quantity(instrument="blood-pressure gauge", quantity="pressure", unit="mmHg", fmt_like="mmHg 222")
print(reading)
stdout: mmHg 120
